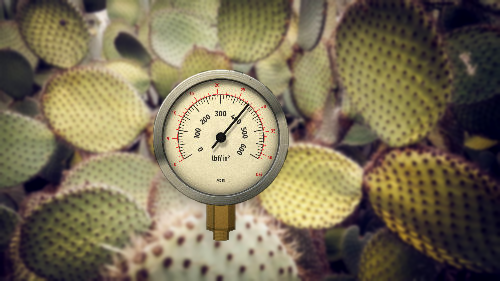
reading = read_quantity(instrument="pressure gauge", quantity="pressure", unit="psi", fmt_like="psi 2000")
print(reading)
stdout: psi 400
